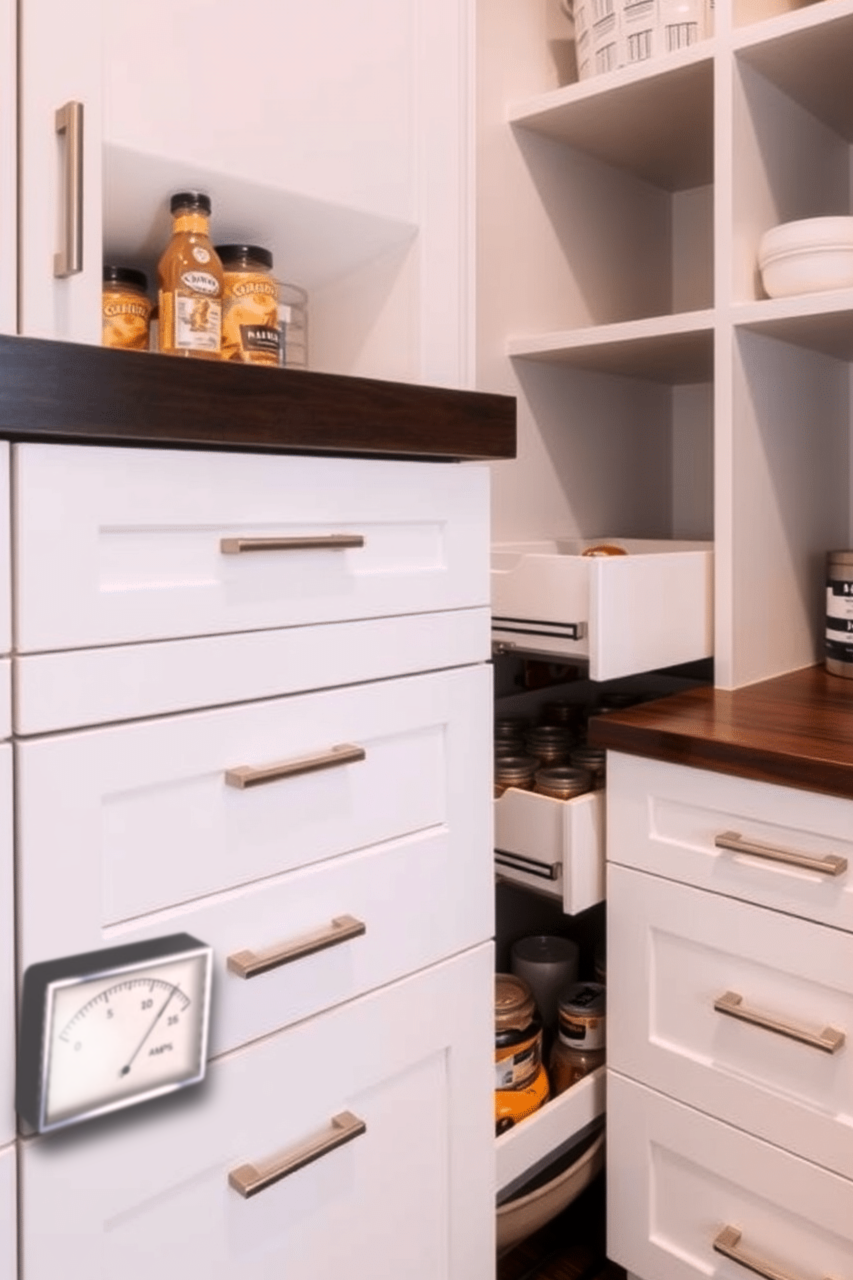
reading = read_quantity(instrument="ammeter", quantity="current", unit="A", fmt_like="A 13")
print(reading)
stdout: A 12.5
